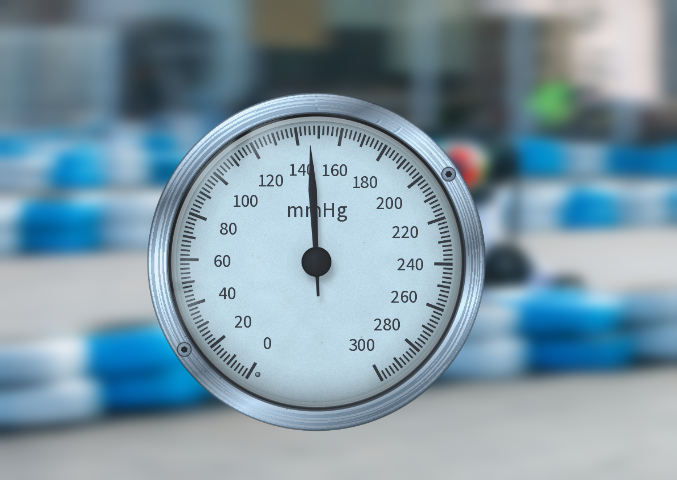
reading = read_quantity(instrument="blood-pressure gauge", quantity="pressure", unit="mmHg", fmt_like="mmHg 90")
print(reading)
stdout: mmHg 146
